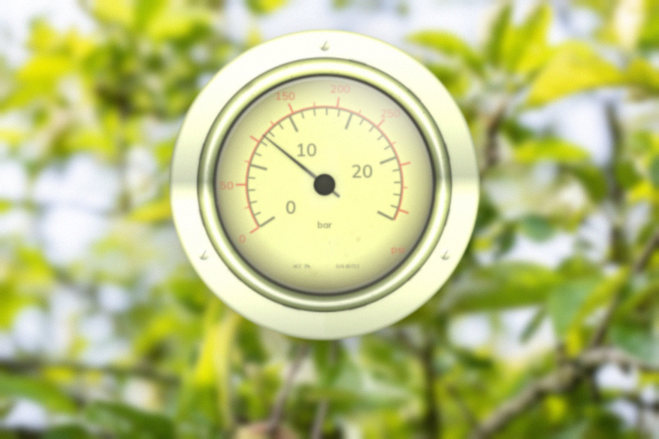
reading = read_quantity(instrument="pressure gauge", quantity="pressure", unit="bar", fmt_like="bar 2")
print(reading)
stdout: bar 7.5
